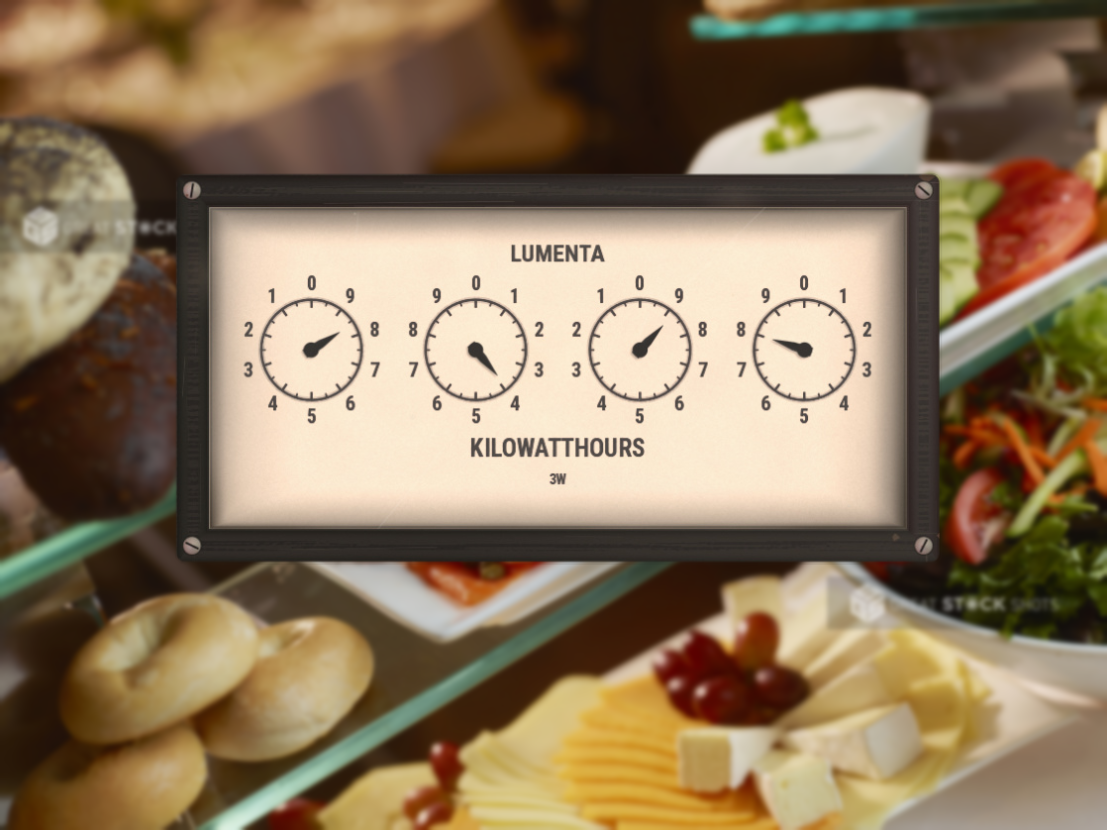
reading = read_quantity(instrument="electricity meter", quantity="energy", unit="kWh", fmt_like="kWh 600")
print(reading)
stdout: kWh 8388
